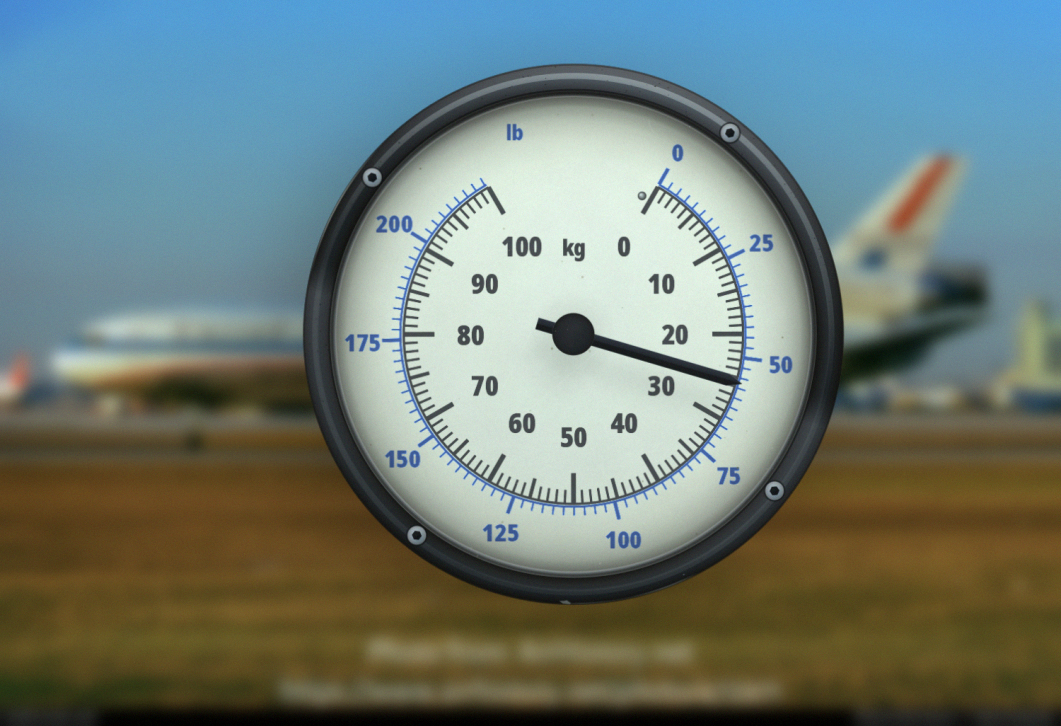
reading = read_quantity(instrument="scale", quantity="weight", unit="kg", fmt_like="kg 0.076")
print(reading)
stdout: kg 25.5
